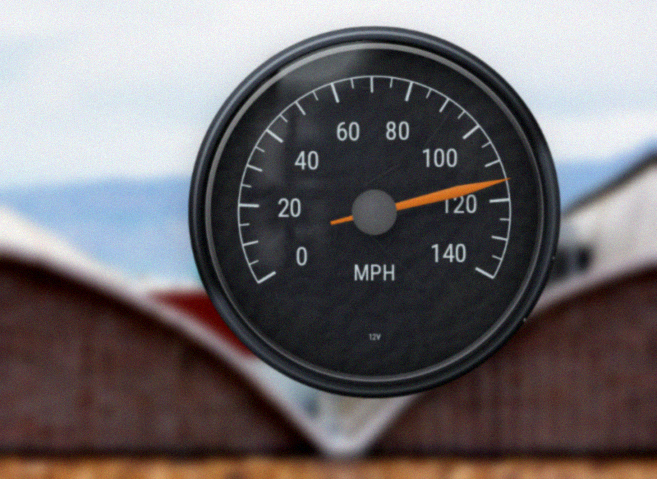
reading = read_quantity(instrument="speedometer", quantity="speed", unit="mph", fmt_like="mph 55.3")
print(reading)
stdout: mph 115
